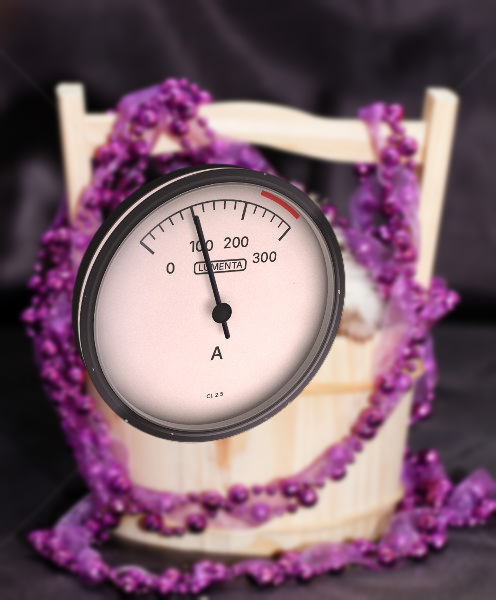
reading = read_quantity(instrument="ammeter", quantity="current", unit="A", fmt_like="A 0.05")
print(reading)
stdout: A 100
